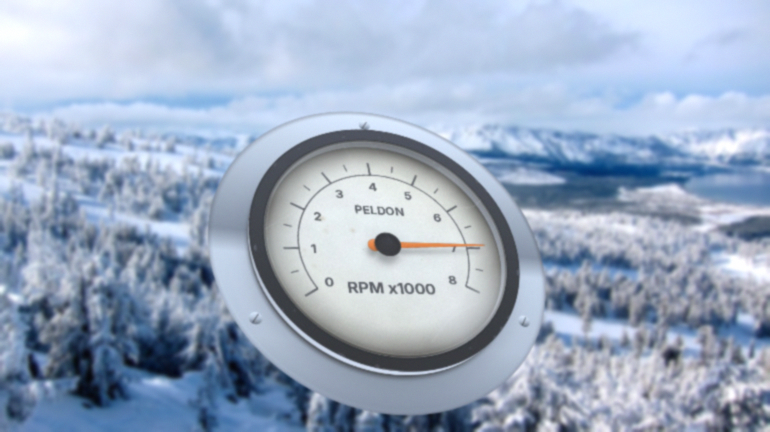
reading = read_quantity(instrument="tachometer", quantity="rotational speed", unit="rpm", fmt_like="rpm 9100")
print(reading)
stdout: rpm 7000
